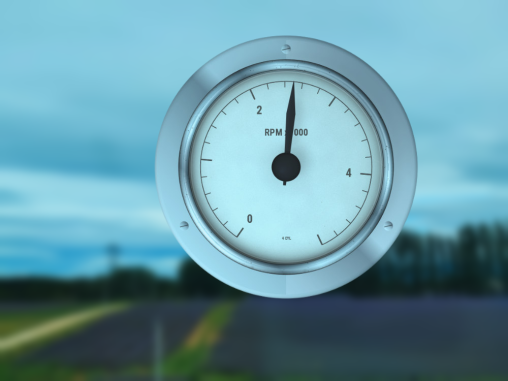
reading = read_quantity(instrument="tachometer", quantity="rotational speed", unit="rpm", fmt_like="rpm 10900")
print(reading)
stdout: rpm 2500
